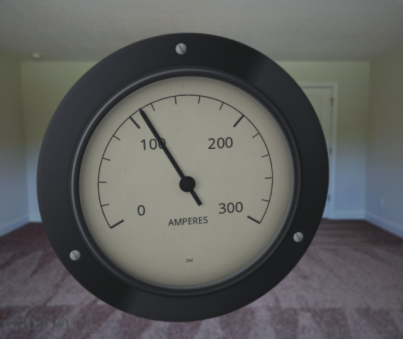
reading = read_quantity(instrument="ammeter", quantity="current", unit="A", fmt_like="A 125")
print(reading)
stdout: A 110
